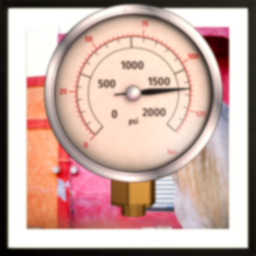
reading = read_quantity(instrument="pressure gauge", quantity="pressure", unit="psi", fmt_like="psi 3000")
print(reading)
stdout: psi 1650
